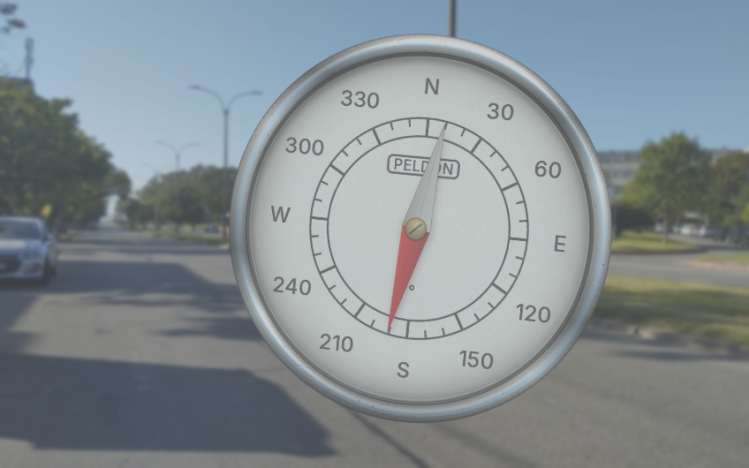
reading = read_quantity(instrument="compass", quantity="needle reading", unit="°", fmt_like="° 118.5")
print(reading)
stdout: ° 190
